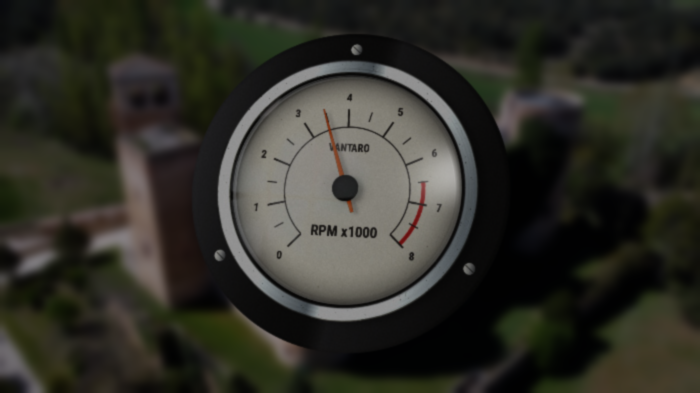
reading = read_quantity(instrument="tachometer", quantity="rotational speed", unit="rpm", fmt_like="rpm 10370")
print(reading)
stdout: rpm 3500
